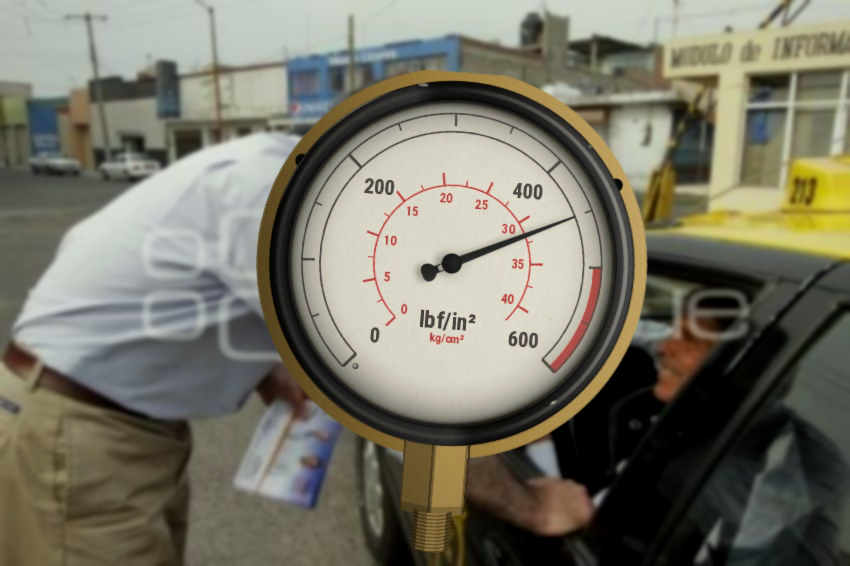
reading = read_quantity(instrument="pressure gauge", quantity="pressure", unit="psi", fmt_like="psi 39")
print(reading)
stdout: psi 450
